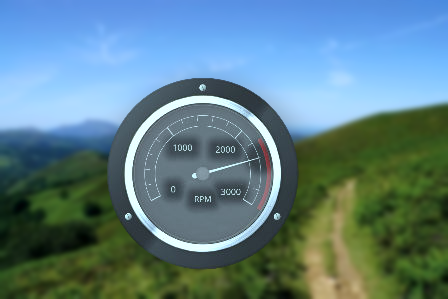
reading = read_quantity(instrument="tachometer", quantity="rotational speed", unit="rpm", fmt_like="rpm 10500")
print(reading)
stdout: rpm 2400
